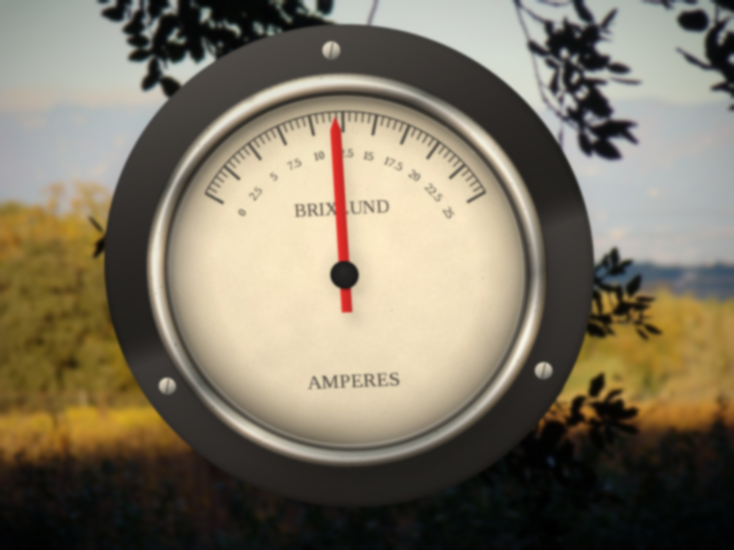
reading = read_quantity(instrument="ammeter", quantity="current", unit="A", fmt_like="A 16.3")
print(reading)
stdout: A 12
